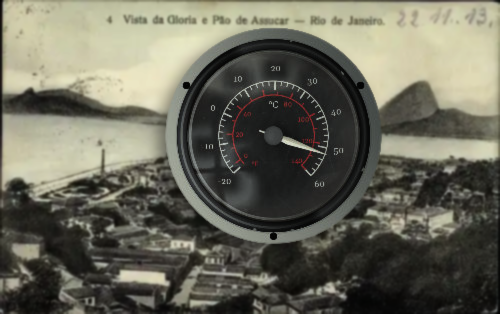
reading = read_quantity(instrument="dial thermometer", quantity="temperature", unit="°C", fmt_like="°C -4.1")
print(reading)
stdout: °C 52
